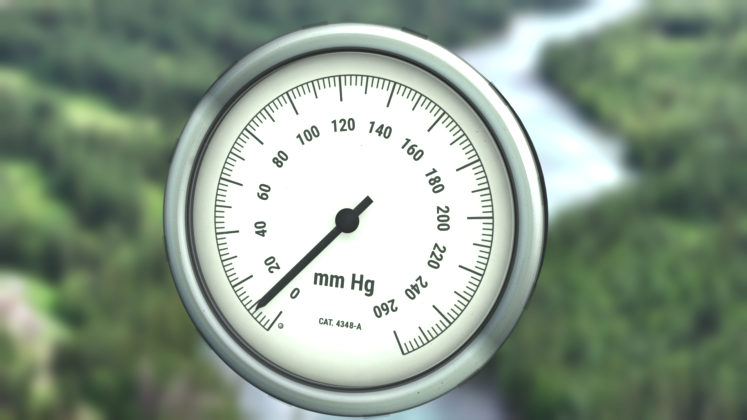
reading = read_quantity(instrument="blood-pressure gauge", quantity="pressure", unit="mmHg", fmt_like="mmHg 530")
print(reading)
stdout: mmHg 8
